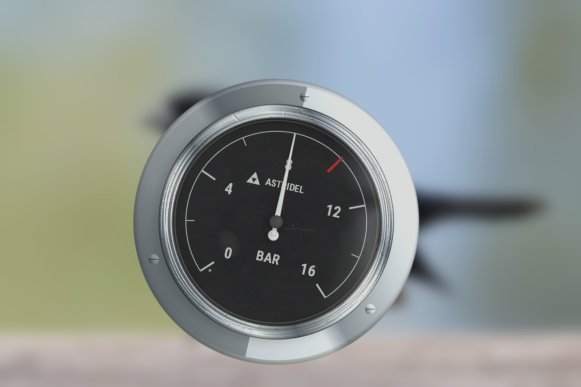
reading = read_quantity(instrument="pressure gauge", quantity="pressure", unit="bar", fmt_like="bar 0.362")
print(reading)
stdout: bar 8
